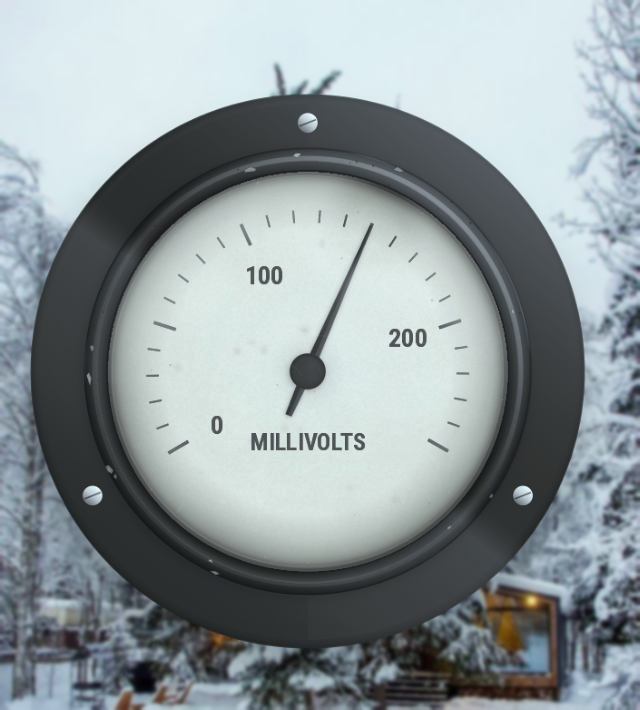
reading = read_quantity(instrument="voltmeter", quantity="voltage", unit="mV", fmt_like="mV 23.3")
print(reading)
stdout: mV 150
